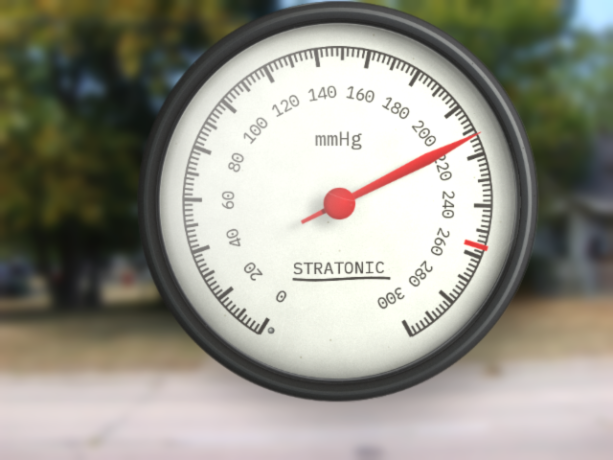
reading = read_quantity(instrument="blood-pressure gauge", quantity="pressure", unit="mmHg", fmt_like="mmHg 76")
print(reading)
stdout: mmHg 212
